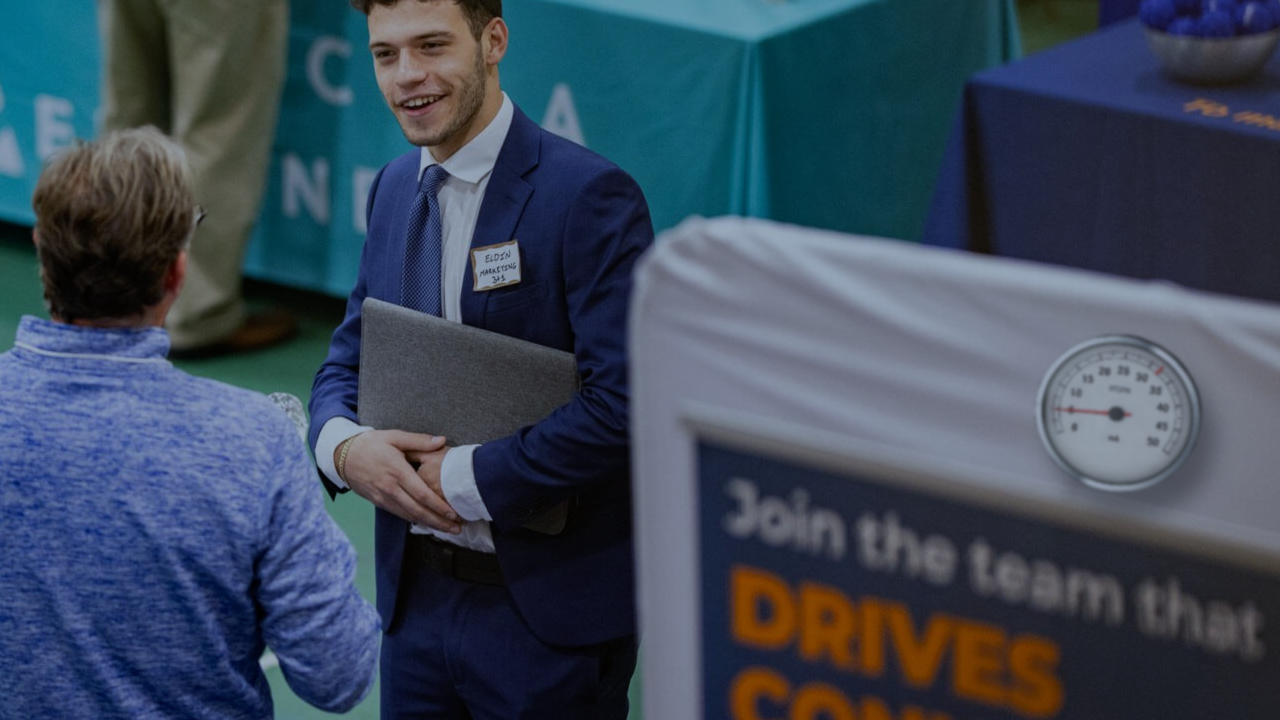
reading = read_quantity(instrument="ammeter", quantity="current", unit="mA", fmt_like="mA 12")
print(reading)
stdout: mA 5
